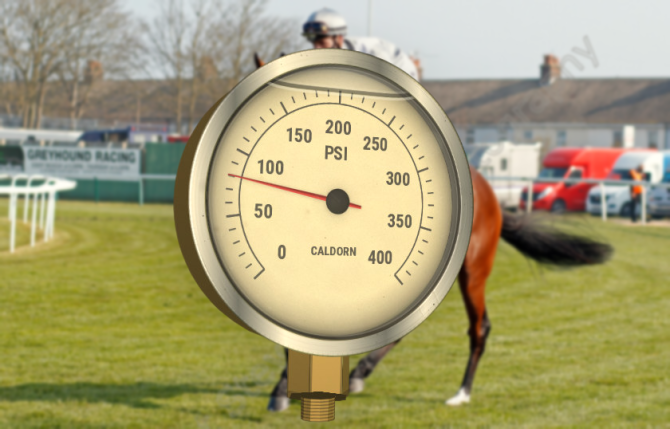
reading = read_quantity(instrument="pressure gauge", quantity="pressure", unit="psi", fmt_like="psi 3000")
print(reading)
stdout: psi 80
